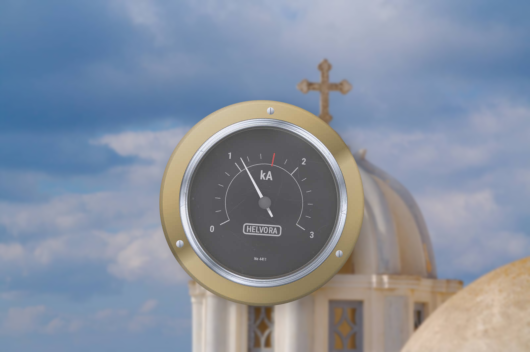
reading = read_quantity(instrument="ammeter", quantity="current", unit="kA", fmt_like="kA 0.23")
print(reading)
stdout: kA 1.1
